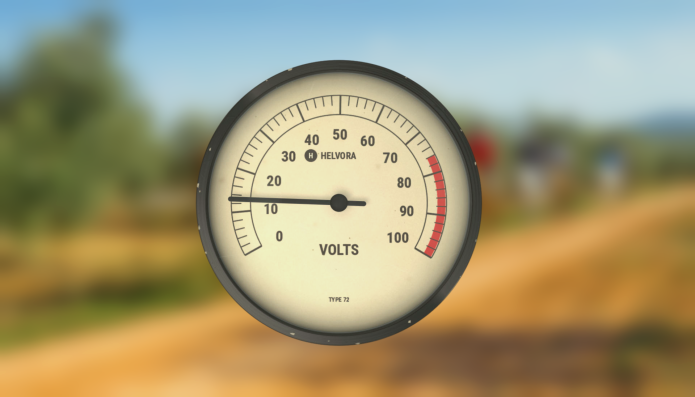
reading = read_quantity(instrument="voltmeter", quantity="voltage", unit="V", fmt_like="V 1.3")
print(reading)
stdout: V 13
